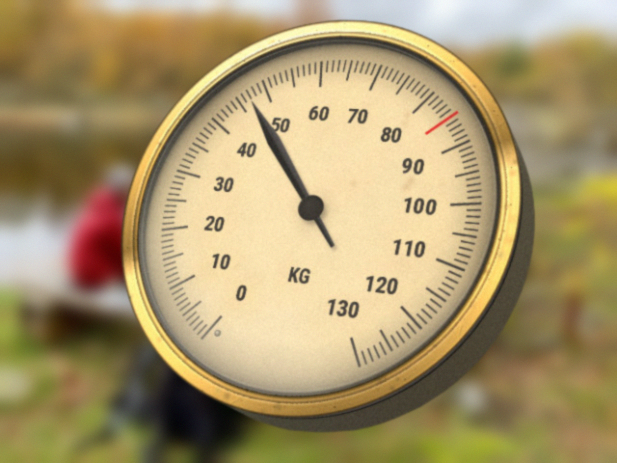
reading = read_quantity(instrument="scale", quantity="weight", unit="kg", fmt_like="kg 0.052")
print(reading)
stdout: kg 47
